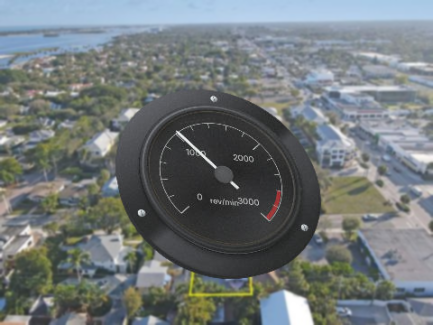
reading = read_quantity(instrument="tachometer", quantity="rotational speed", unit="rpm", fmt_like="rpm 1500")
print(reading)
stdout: rpm 1000
